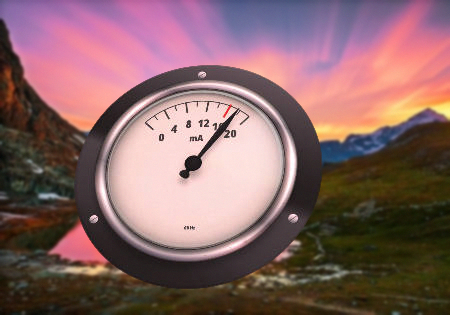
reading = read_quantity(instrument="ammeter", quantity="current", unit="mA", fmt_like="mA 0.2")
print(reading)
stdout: mA 18
